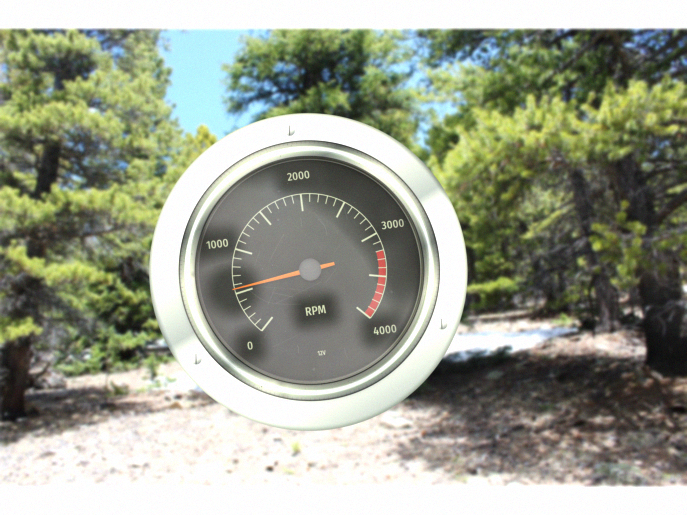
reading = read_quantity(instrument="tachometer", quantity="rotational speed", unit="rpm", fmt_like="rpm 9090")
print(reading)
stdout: rpm 550
